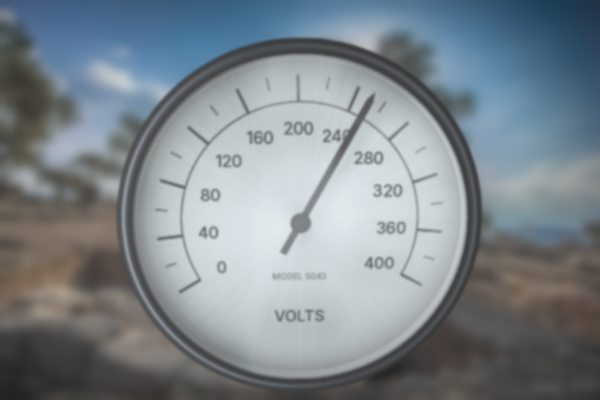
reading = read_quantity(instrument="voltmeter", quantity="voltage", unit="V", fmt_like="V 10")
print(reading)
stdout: V 250
